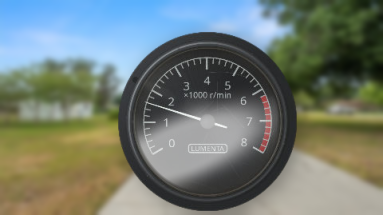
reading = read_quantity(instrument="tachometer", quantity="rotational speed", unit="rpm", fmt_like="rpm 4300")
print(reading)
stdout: rpm 1600
